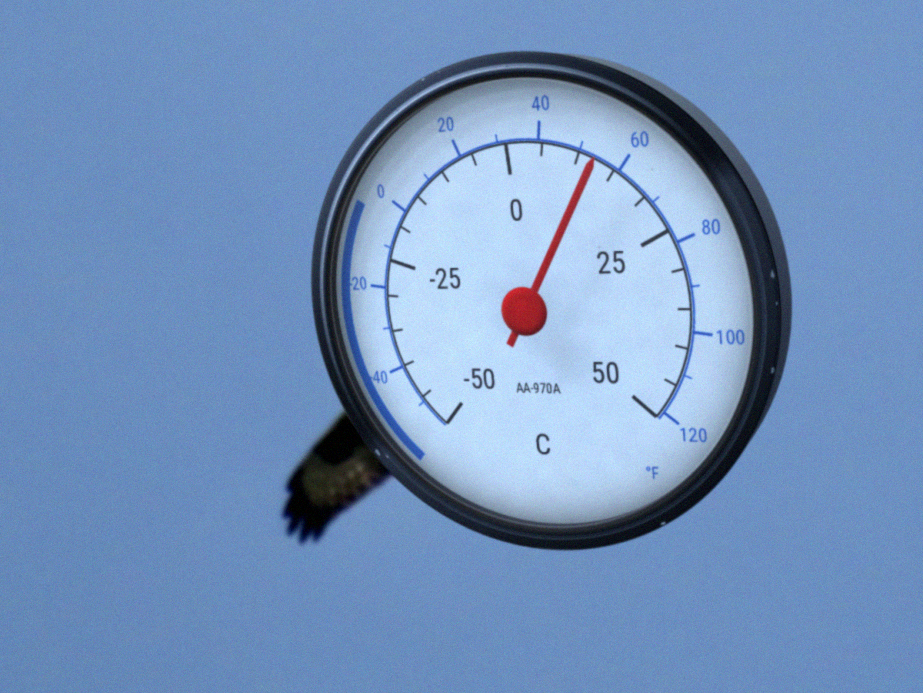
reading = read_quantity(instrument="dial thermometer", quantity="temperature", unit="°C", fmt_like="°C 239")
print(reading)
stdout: °C 12.5
